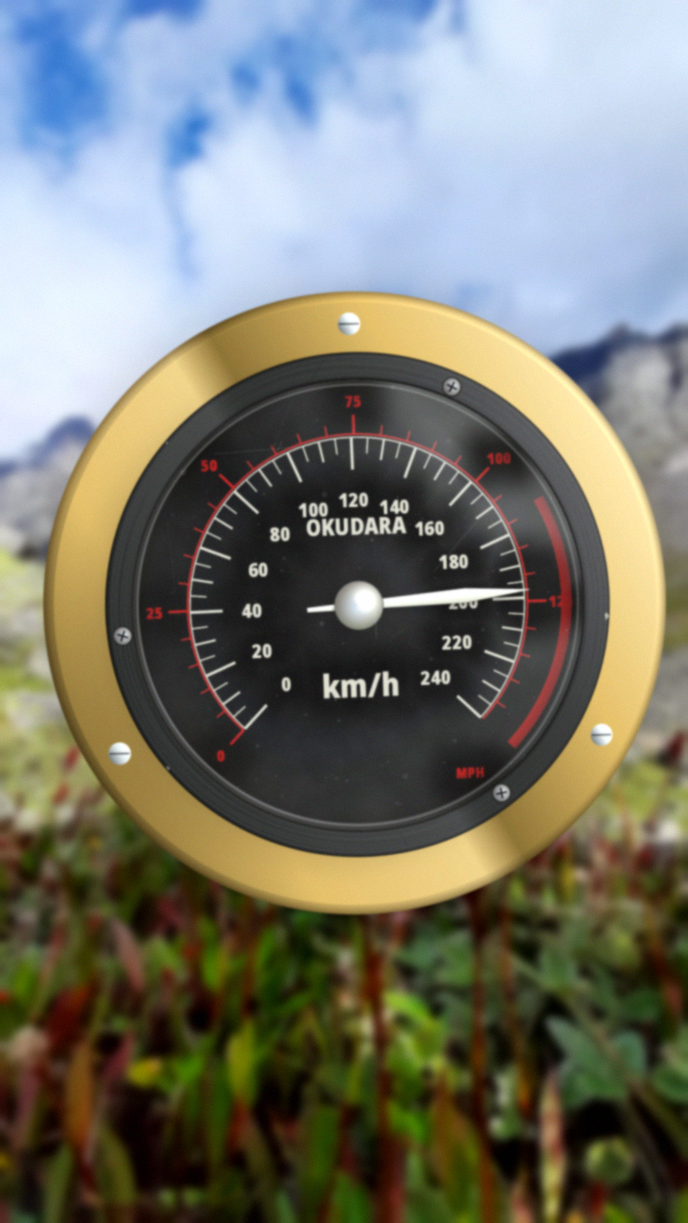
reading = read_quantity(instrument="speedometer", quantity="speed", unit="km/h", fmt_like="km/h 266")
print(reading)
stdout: km/h 197.5
